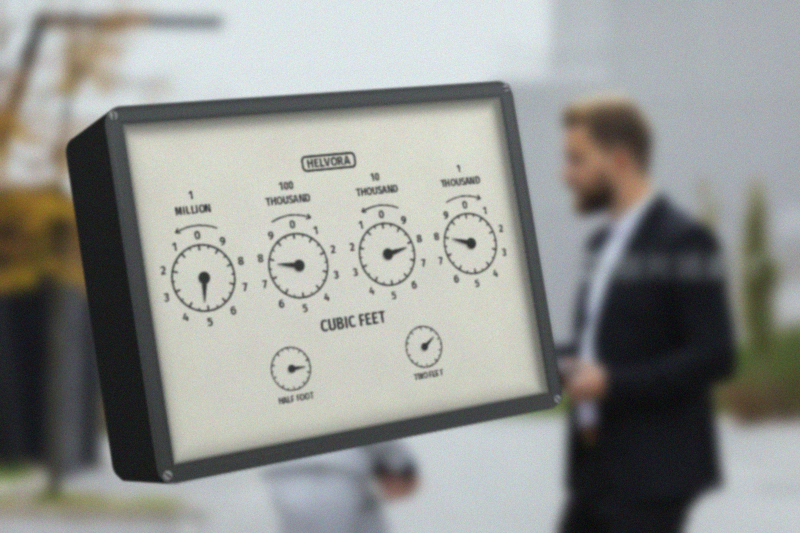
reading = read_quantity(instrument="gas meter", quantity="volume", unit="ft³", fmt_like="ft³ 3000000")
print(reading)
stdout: ft³ 477800
